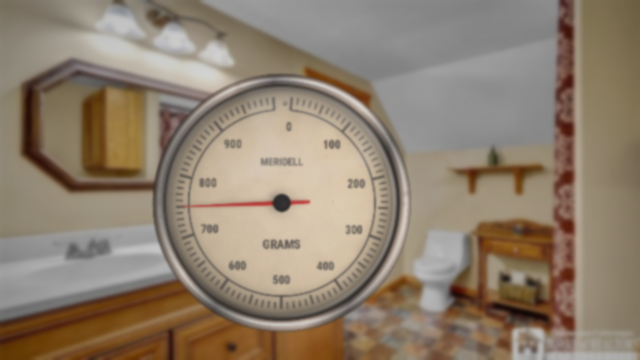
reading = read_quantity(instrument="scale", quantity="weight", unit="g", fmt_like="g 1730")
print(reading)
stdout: g 750
